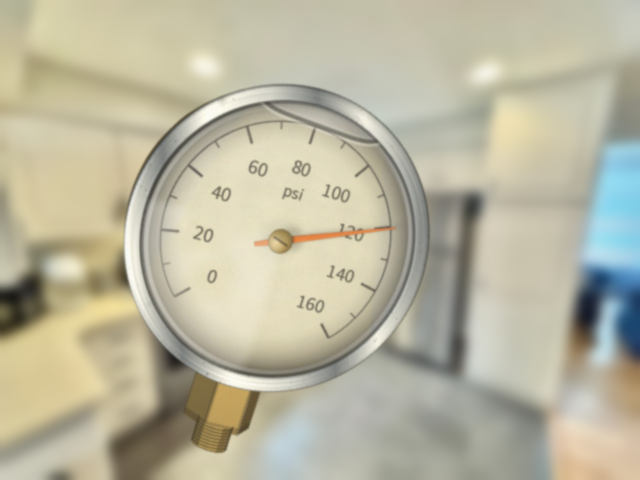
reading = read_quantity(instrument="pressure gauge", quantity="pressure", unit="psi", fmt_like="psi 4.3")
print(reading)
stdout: psi 120
